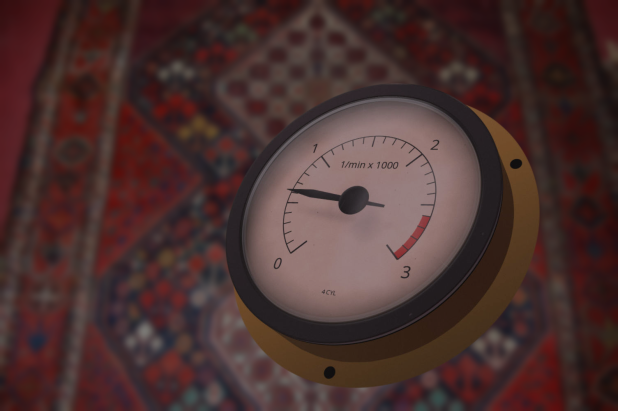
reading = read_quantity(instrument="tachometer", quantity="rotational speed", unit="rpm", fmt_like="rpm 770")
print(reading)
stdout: rpm 600
